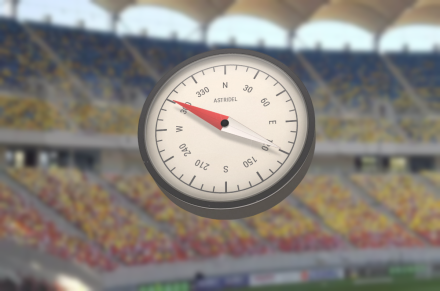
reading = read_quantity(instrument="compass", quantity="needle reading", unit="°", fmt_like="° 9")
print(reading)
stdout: ° 300
